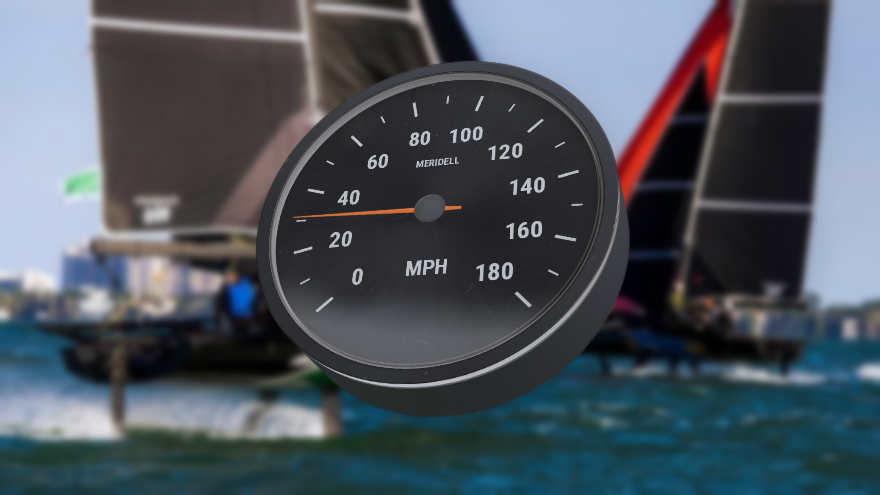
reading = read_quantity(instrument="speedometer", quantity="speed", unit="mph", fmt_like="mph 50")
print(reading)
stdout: mph 30
